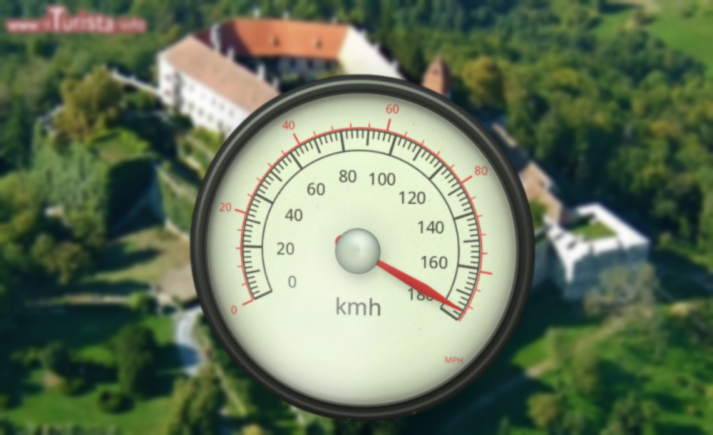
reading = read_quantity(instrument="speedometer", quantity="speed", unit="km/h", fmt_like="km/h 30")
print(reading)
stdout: km/h 176
